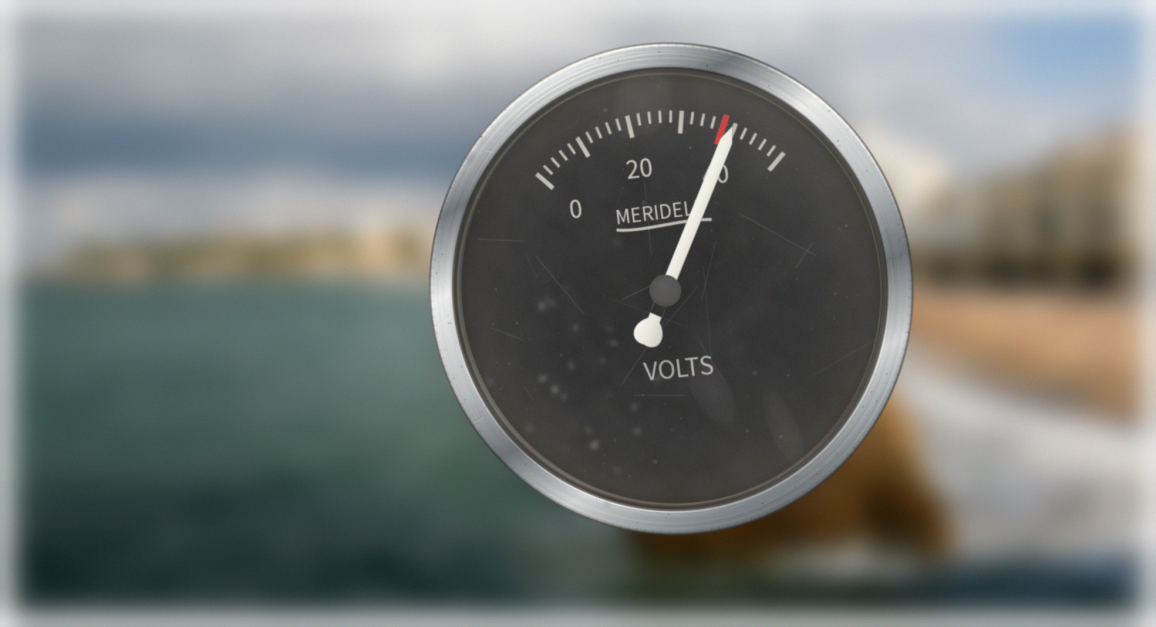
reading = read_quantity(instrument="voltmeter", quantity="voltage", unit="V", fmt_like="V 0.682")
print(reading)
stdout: V 40
